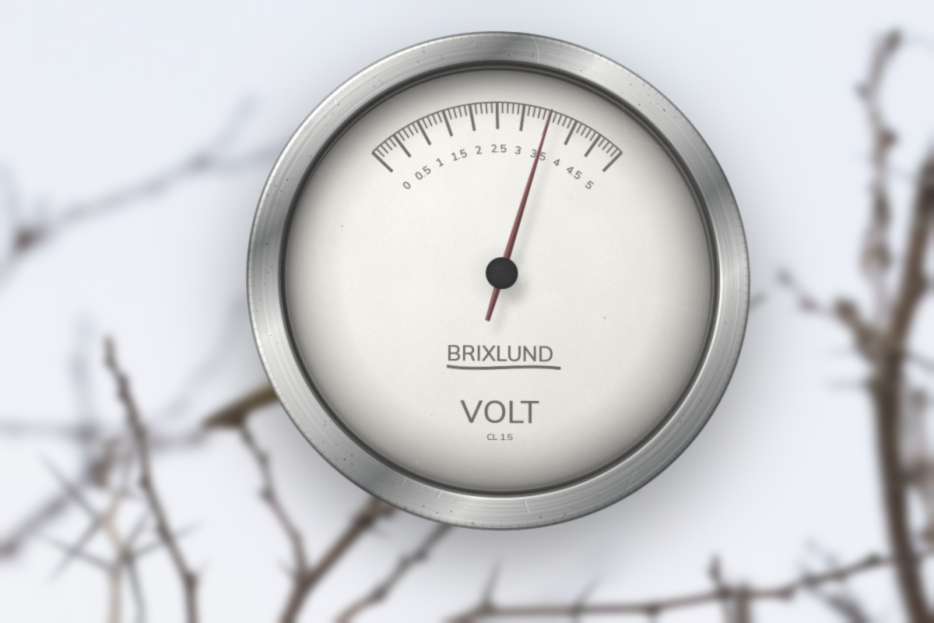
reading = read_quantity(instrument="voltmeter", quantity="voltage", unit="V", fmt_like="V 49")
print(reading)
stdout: V 3.5
